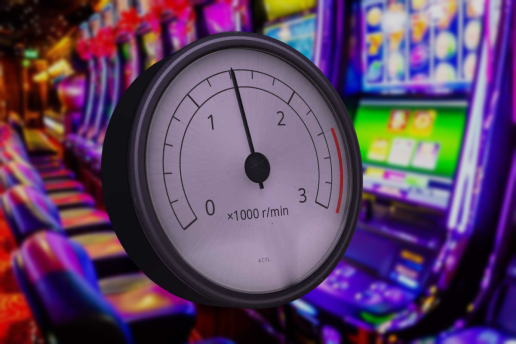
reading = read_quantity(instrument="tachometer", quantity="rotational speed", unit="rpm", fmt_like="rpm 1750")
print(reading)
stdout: rpm 1400
